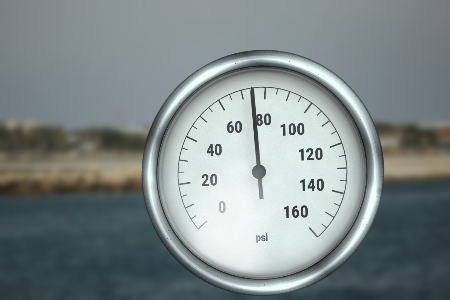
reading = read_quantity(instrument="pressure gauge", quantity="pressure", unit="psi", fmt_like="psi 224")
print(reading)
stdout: psi 75
